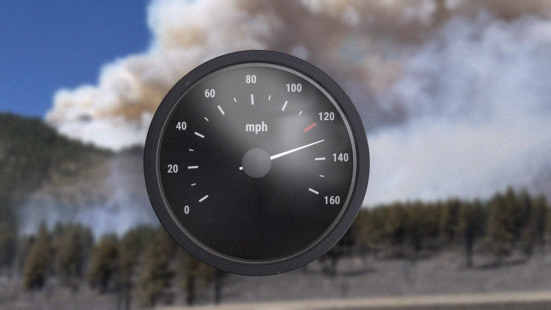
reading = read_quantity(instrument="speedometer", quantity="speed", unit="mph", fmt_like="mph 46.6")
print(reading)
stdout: mph 130
